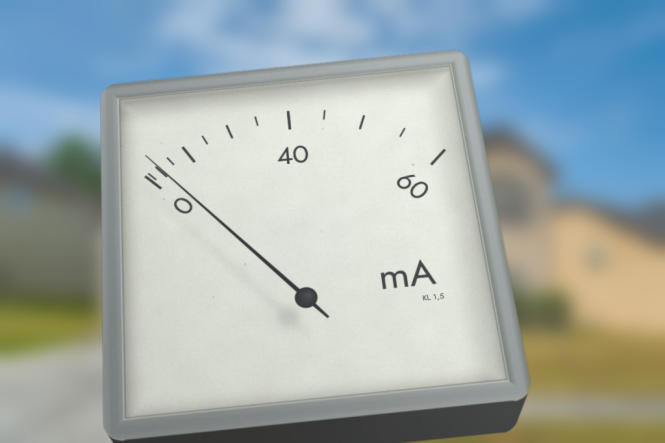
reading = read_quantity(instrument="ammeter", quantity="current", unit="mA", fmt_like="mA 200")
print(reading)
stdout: mA 10
